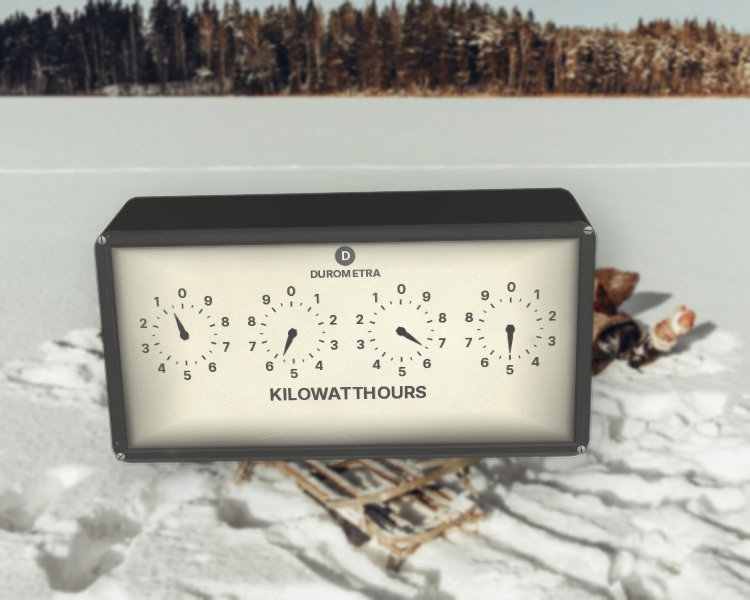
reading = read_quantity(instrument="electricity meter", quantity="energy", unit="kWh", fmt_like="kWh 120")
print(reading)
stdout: kWh 565
